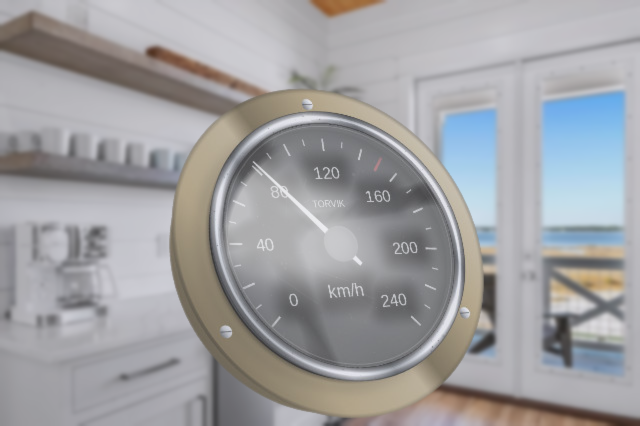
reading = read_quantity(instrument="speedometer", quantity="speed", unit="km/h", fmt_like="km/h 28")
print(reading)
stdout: km/h 80
